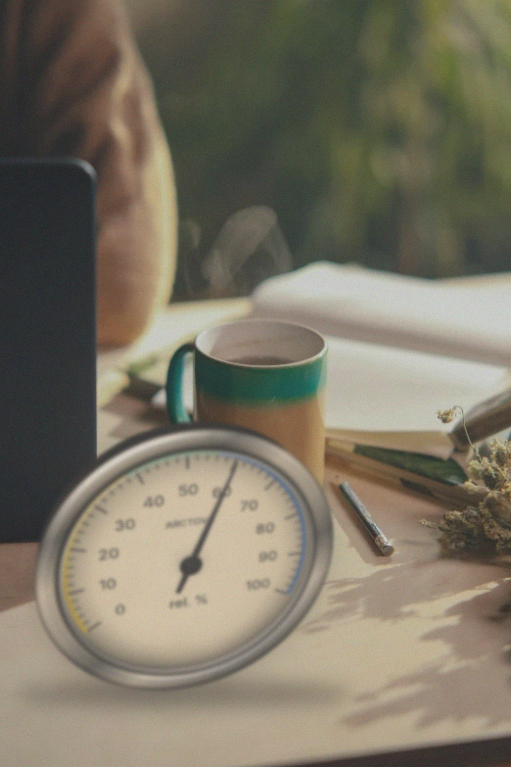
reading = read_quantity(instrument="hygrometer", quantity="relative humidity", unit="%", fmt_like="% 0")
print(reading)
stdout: % 60
